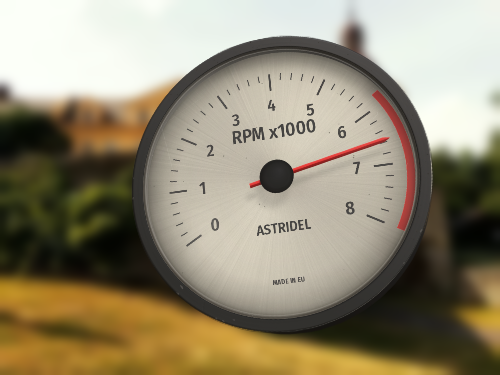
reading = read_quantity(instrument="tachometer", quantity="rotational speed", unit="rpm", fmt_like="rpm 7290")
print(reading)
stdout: rpm 6600
